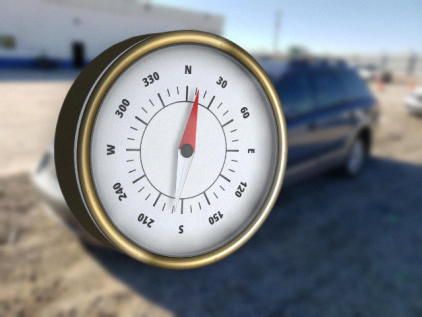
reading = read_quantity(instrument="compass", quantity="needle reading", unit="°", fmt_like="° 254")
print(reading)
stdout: ° 10
